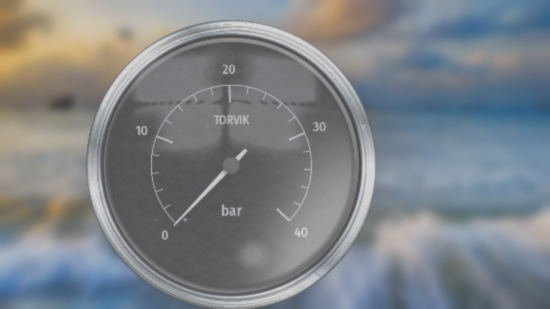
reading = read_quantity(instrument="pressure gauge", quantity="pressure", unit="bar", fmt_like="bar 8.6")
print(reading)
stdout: bar 0
